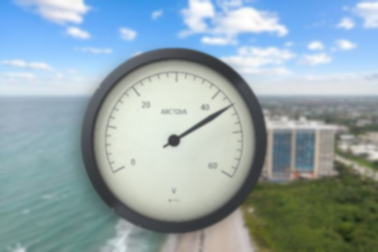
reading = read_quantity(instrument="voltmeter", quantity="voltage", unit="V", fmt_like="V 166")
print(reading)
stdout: V 44
